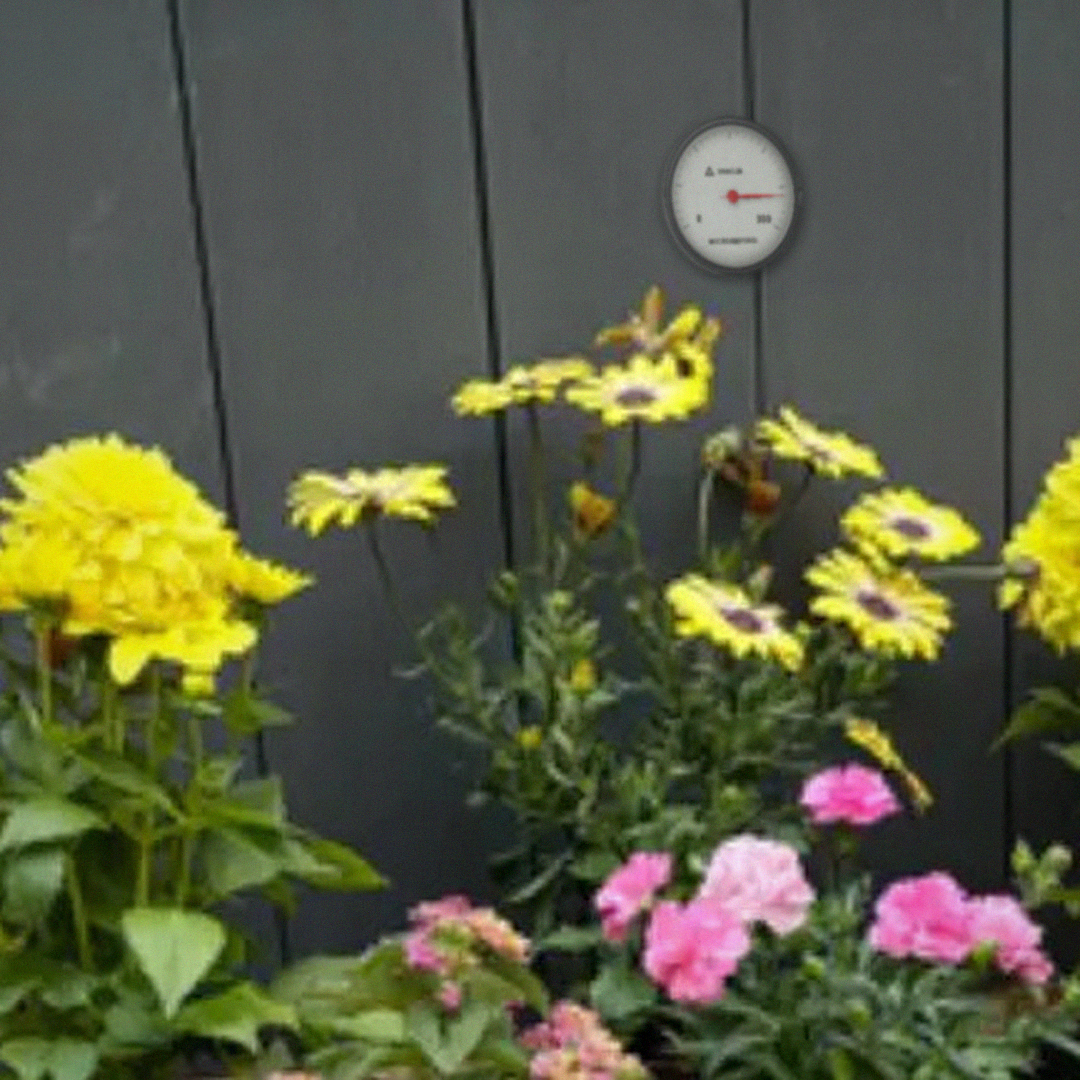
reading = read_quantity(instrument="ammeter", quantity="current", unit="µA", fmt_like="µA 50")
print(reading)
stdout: µA 260
